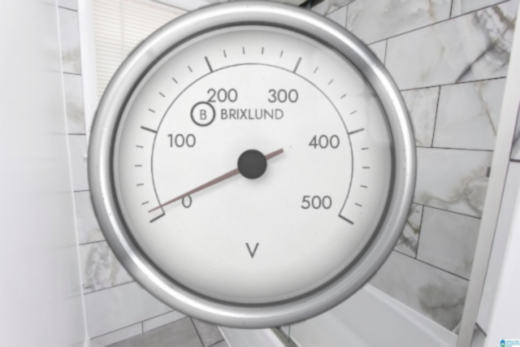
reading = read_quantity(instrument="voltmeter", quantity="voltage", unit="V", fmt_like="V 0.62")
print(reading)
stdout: V 10
